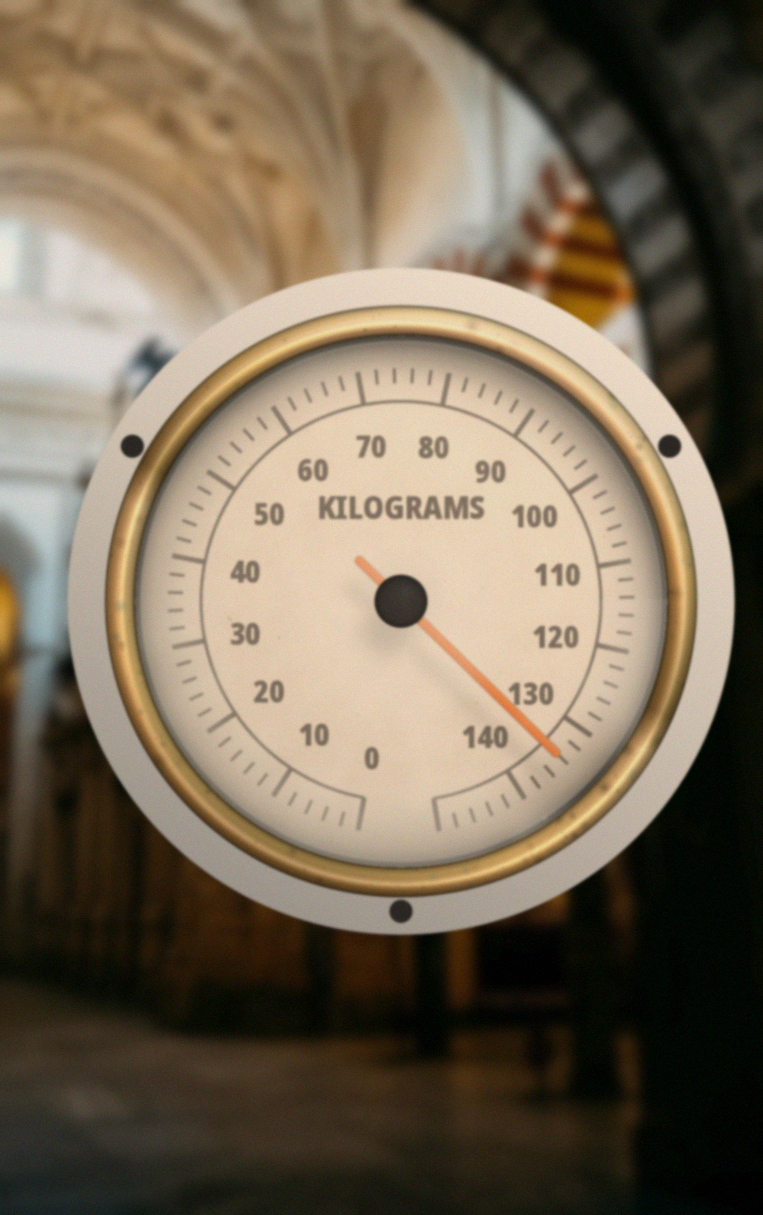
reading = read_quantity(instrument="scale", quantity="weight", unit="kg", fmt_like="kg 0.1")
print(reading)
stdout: kg 134
